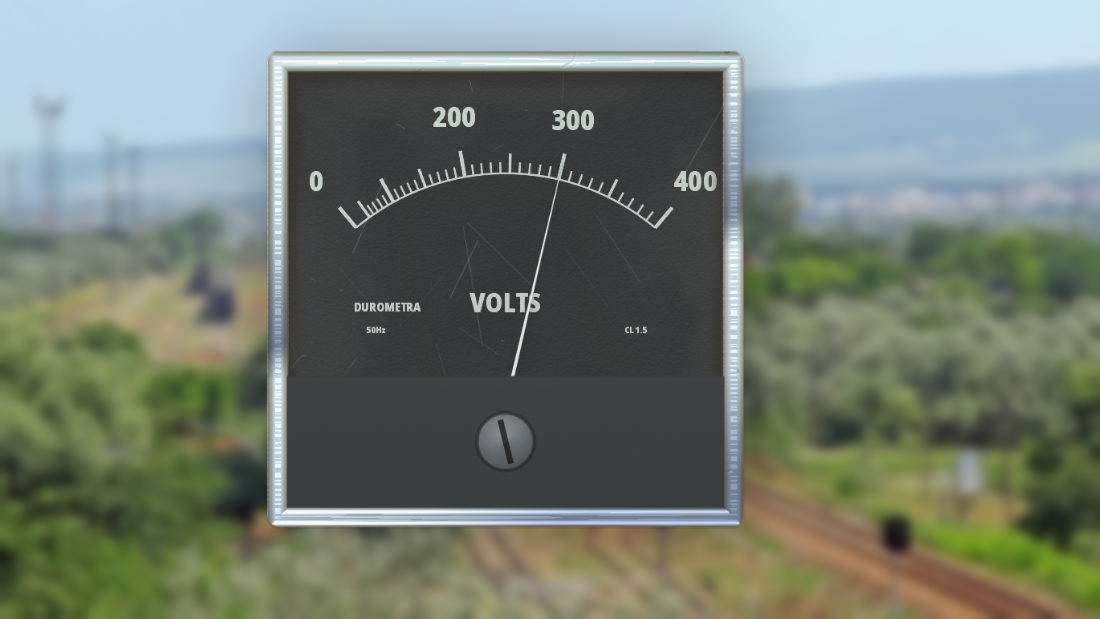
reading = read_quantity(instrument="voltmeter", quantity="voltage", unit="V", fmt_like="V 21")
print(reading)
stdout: V 300
